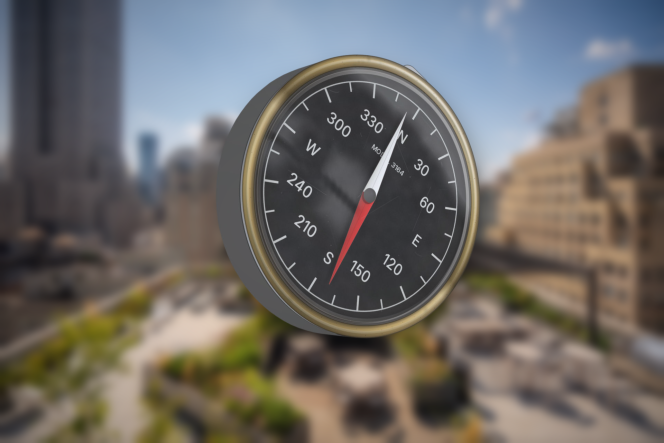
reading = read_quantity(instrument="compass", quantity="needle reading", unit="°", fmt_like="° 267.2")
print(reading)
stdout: ° 172.5
